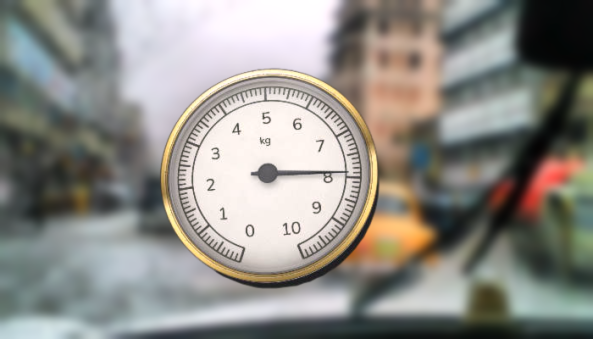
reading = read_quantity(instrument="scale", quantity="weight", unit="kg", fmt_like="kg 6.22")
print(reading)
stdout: kg 7.9
